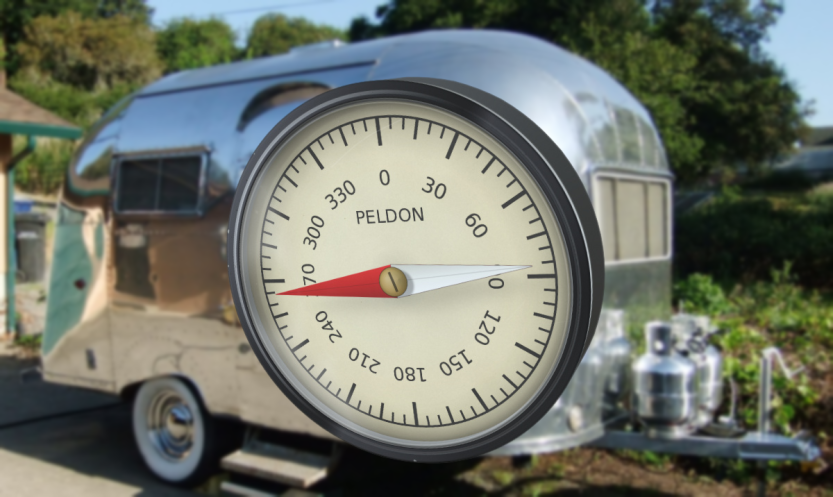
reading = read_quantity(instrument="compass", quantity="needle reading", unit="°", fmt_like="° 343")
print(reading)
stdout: ° 265
